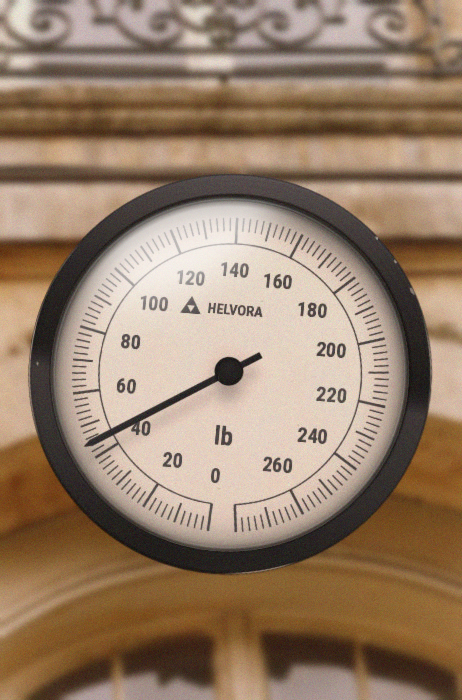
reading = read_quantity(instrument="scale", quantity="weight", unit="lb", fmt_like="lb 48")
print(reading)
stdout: lb 44
